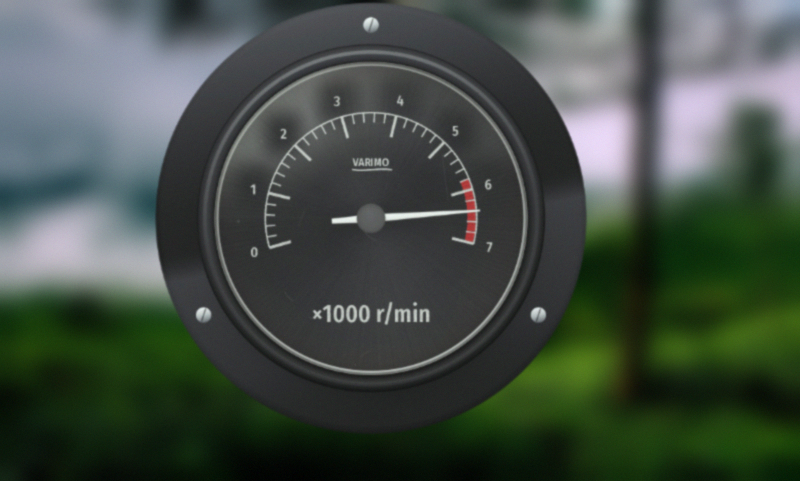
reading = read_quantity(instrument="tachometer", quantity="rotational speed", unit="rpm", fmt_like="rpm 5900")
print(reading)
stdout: rpm 6400
